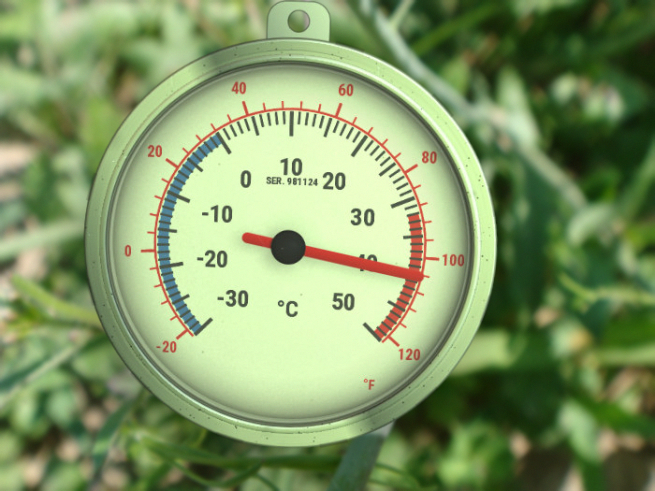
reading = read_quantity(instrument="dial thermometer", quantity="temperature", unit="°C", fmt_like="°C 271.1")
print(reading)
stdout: °C 40
